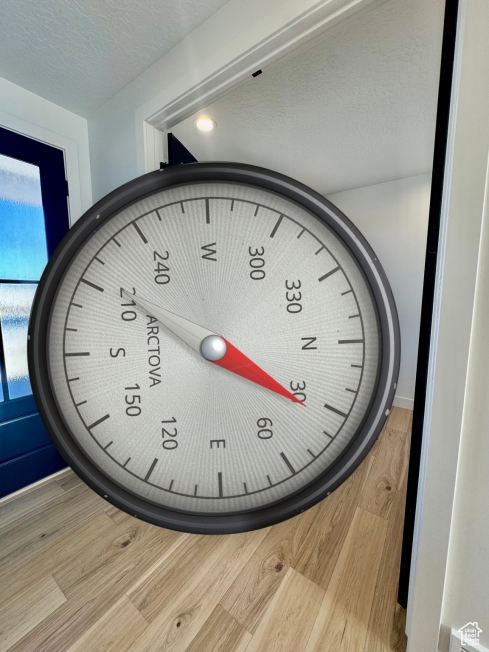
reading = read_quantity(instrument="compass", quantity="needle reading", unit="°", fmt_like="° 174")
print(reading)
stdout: ° 35
